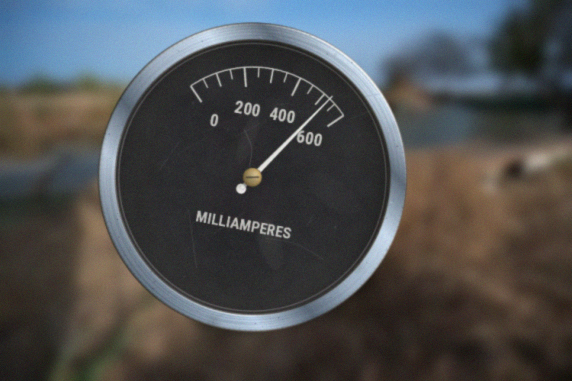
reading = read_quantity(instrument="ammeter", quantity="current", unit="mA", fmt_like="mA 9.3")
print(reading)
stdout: mA 525
